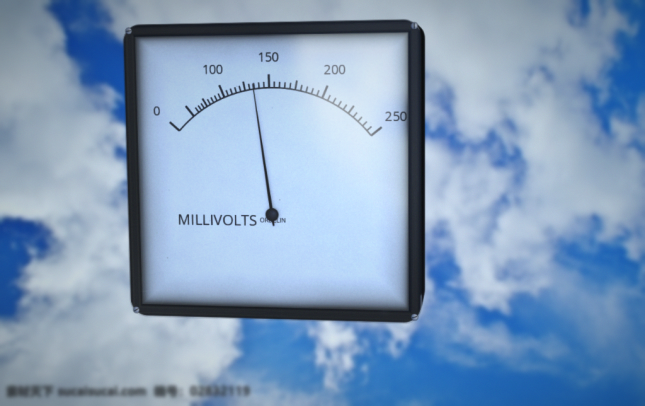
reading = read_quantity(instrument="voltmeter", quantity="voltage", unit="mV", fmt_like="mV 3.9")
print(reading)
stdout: mV 135
